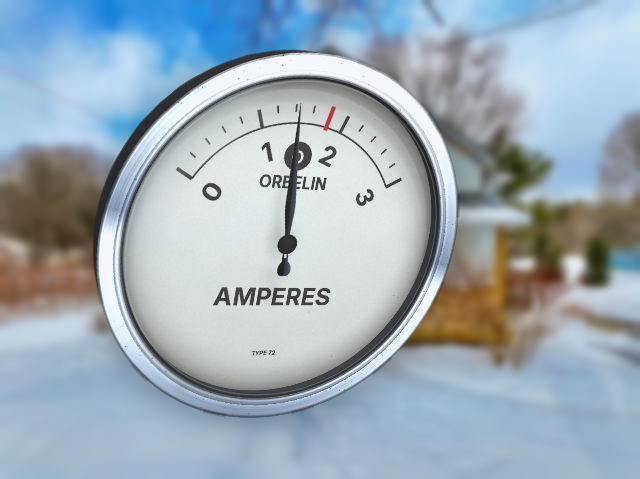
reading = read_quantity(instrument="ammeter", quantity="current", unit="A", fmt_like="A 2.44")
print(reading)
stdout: A 1.4
